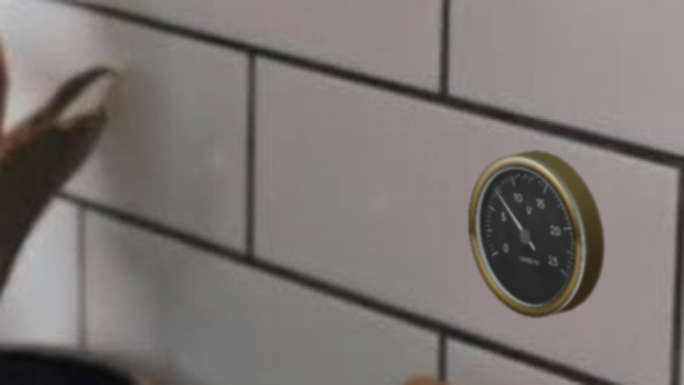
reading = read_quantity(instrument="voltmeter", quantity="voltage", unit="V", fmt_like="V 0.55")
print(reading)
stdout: V 7.5
